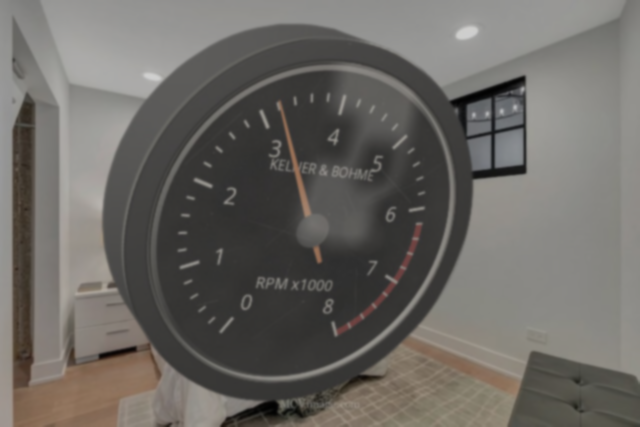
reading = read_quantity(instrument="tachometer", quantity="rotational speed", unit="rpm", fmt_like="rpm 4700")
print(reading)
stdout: rpm 3200
